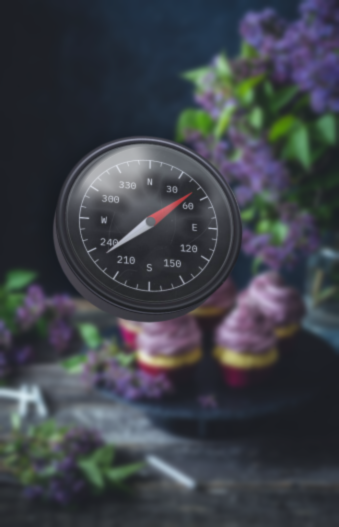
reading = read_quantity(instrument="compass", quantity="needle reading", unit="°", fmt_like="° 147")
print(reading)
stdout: ° 50
